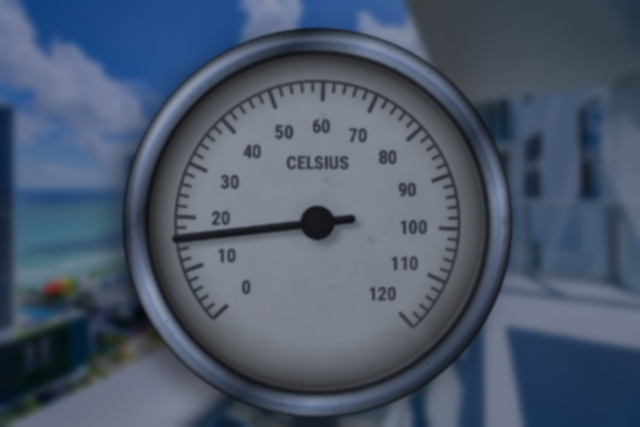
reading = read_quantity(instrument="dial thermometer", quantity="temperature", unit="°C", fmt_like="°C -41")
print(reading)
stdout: °C 16
